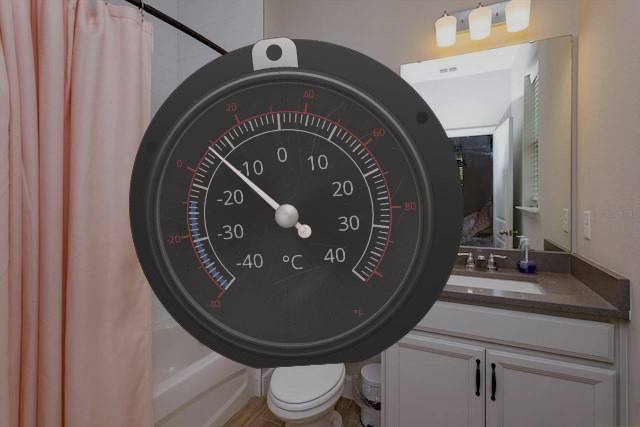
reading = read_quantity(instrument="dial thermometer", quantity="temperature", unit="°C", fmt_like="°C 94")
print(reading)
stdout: °C -13
